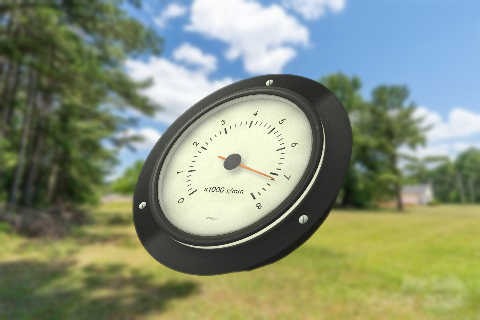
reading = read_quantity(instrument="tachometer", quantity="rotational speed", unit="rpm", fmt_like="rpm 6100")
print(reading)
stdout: rpm 7200
